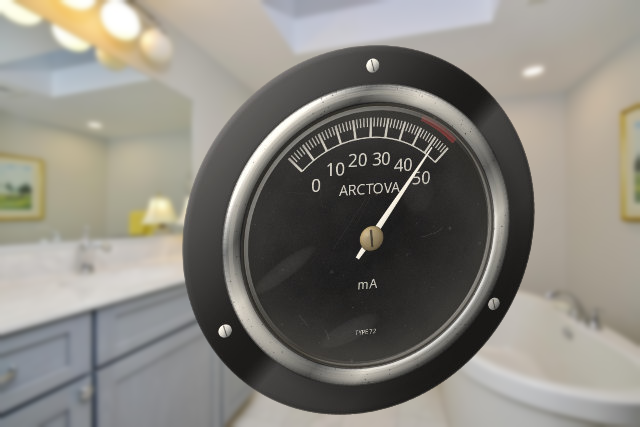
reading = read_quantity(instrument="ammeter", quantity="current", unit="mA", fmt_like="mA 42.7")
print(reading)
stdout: mA 45
